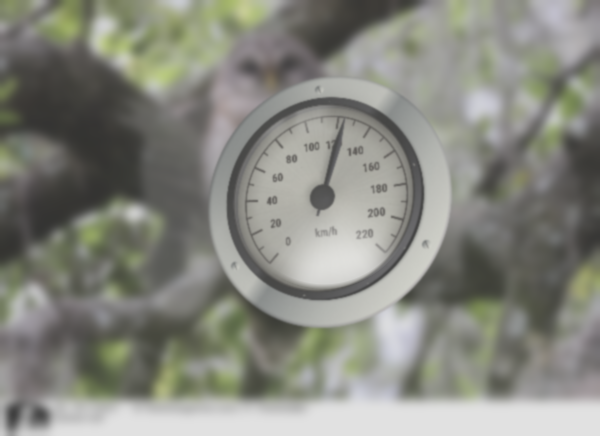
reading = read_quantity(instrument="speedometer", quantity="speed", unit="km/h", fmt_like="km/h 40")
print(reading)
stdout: km/h 125
